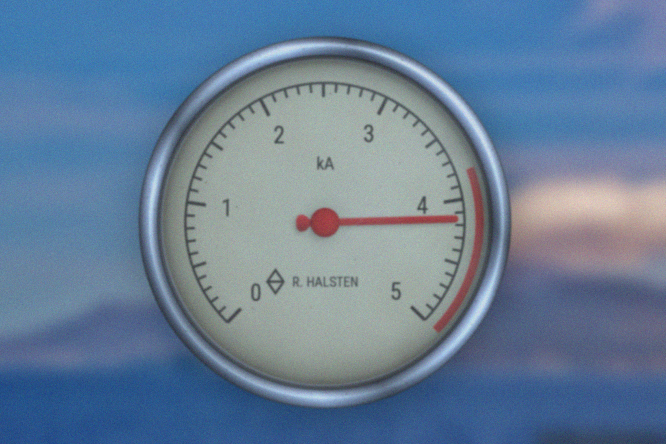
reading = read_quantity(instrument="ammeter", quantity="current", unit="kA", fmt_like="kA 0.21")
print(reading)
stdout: kA 4.15
